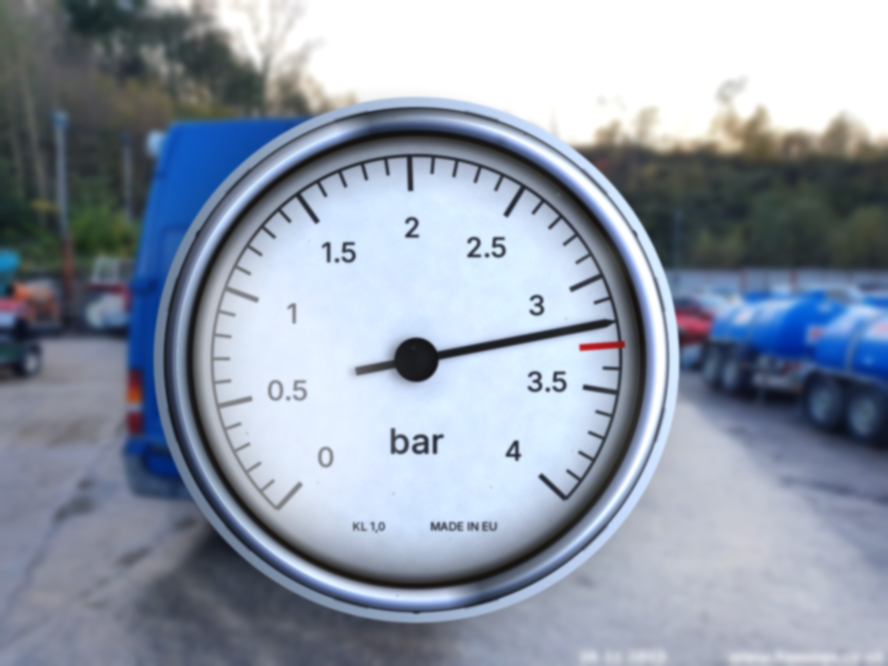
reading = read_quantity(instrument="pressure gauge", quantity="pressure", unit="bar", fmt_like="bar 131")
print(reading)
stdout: bar 3.2
